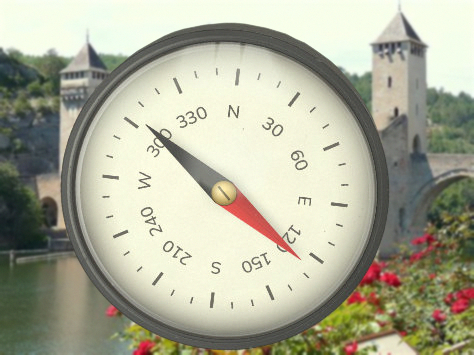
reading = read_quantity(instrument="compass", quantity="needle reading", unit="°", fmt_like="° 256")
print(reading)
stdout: ° 125
